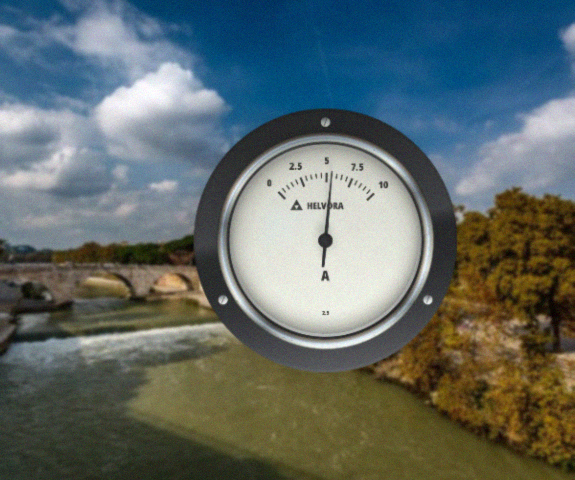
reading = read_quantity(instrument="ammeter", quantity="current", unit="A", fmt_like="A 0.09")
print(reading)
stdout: A 5.5
